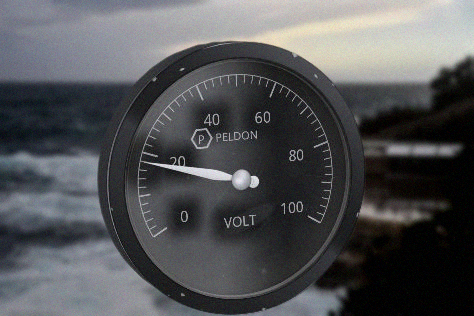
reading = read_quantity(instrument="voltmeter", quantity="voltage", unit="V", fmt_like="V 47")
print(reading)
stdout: V 18
